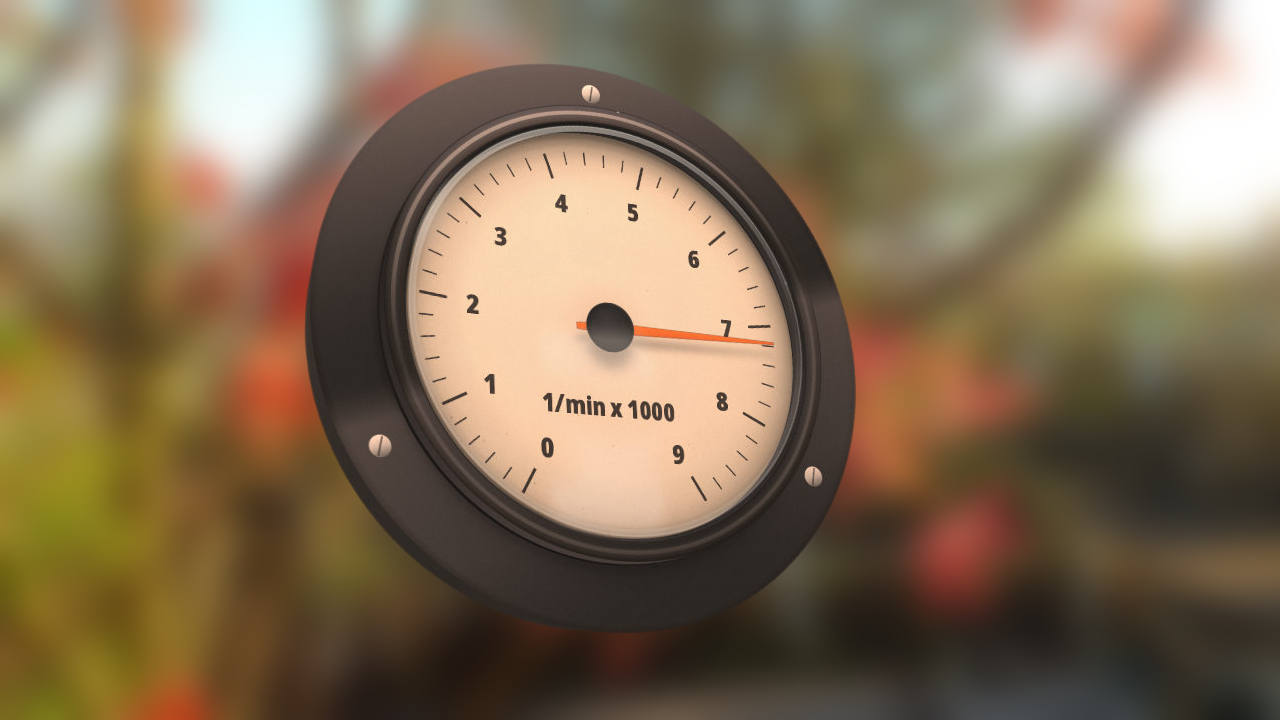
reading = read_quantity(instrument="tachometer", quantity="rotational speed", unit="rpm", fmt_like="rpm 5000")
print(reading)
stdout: rpm 7200
